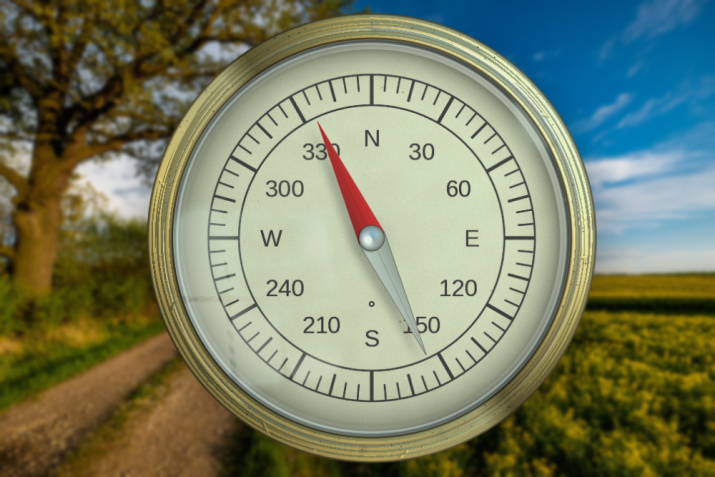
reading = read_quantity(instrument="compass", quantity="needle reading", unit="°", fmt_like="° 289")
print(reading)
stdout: ° 335
